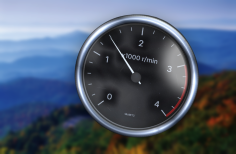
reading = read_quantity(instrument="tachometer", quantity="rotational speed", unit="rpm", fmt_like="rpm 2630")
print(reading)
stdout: rpm 1400
